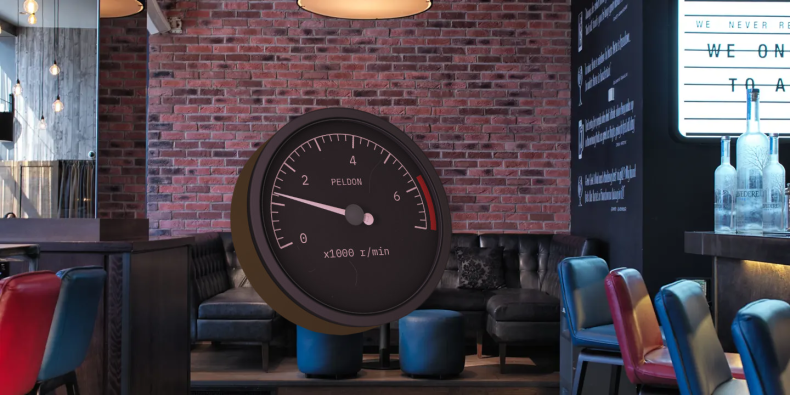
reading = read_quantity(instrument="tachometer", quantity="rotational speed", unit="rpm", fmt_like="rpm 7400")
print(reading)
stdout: rpm 1200
